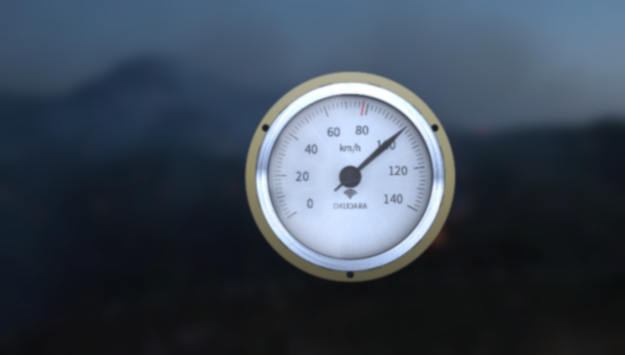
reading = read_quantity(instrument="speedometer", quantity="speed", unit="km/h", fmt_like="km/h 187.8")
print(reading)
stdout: km/h 100
